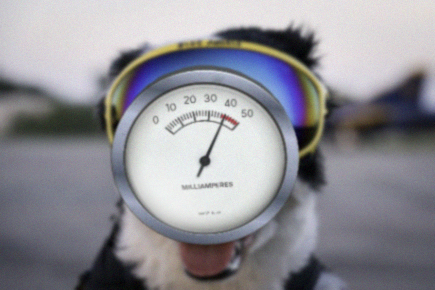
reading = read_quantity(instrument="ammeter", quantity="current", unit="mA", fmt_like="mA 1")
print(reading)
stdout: mA 40
